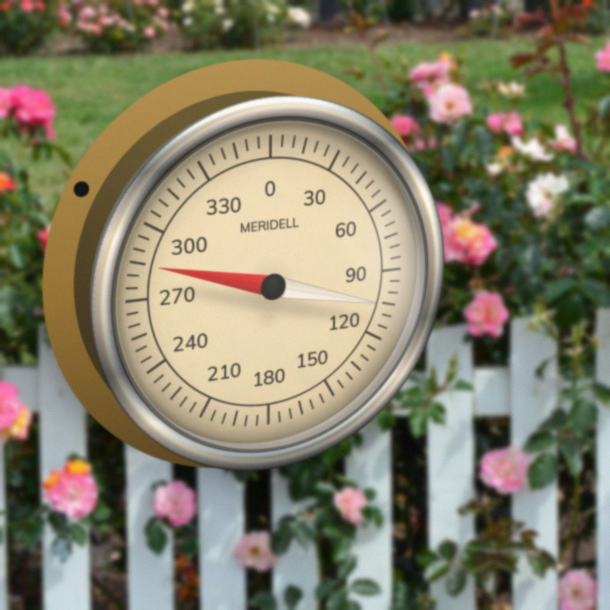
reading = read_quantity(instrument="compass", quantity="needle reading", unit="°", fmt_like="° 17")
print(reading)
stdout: ° 285
